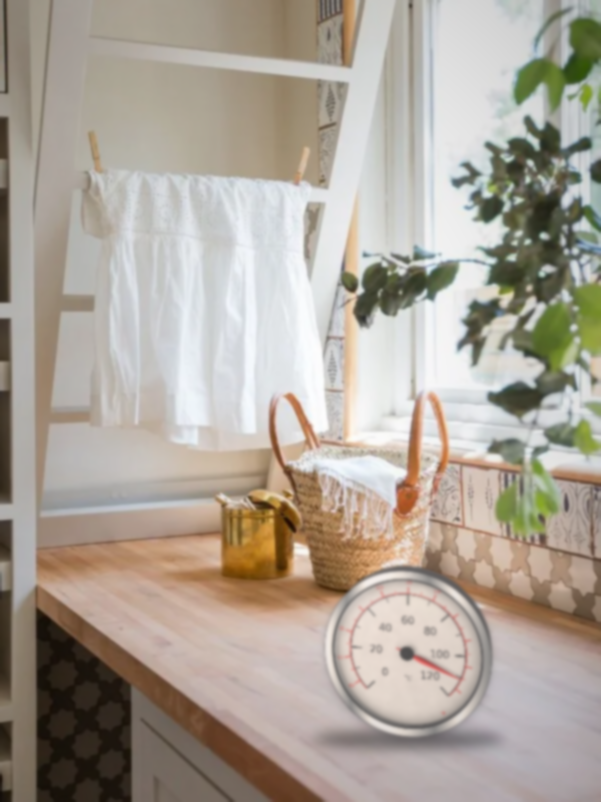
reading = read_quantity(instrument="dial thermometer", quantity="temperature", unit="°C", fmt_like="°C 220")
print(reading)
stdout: °C 110
